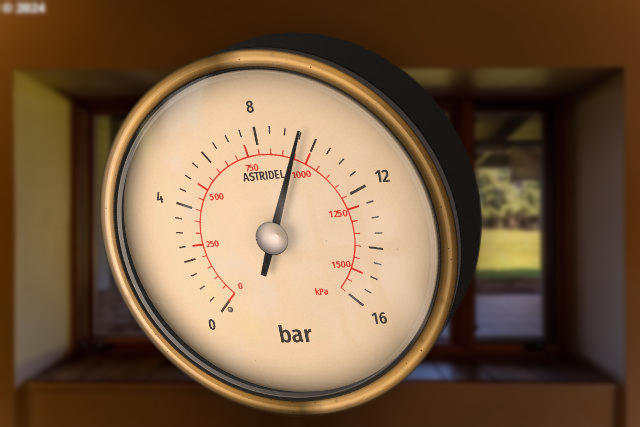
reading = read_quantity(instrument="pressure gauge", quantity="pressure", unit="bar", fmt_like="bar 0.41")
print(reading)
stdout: bar 9.5
